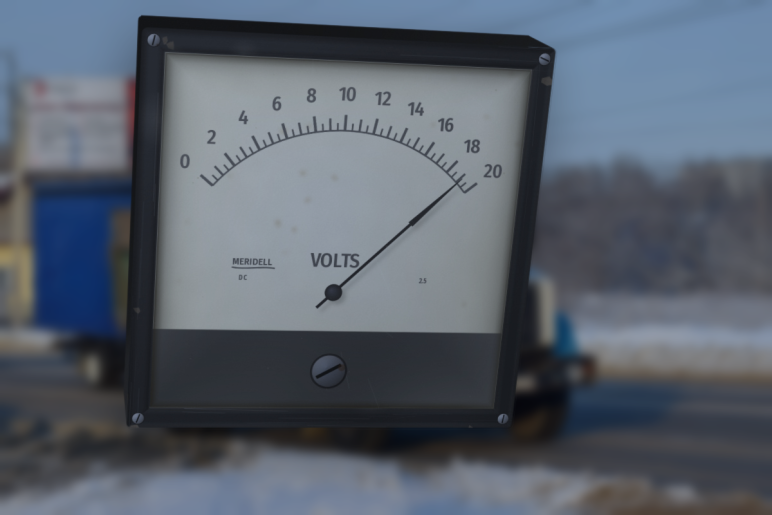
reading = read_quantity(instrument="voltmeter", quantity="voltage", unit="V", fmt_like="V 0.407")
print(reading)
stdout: V 19
